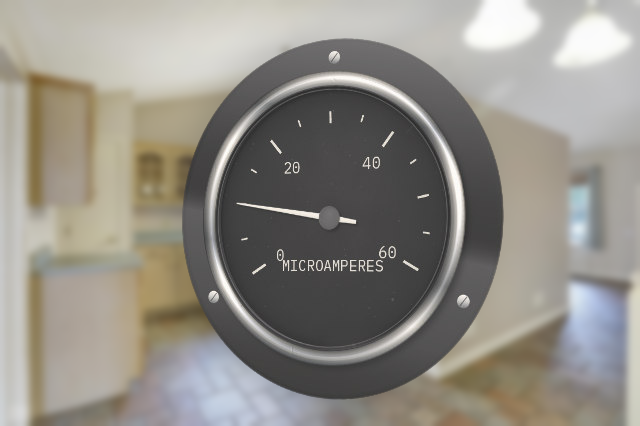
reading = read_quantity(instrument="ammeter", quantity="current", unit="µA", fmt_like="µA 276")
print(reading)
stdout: µA 10
